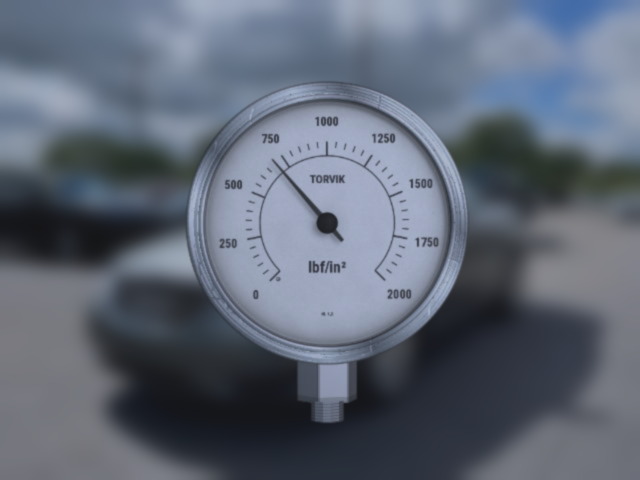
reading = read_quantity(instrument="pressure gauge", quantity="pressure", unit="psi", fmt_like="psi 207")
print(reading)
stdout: psi 700
